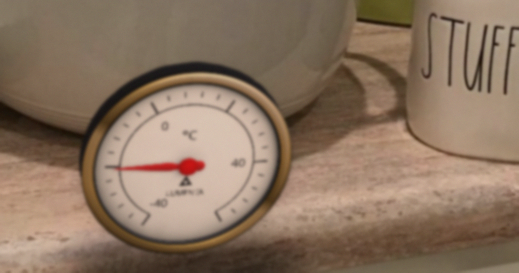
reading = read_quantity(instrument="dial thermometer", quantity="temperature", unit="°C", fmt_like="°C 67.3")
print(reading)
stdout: °C -20
